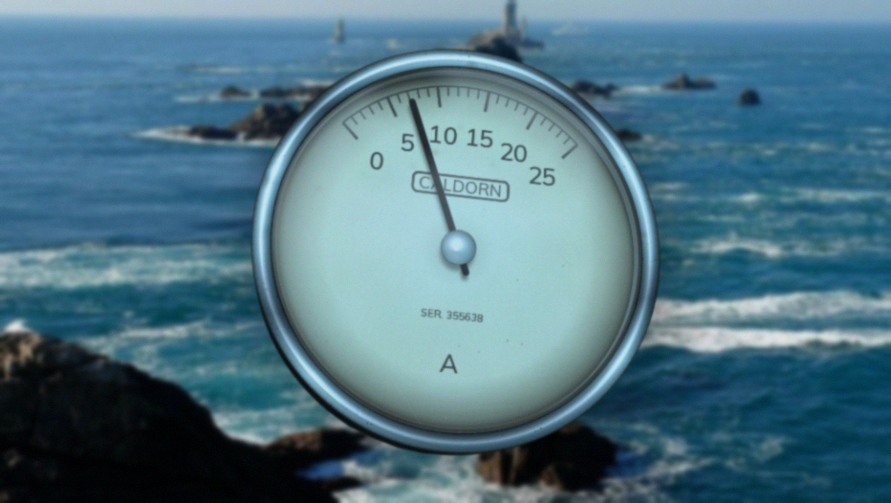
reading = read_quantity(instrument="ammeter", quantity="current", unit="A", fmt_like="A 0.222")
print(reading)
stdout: A 7
